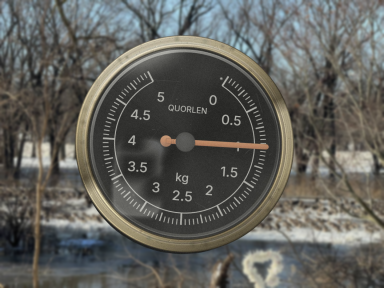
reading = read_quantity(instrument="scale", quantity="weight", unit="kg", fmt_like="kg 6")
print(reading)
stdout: kg 1
